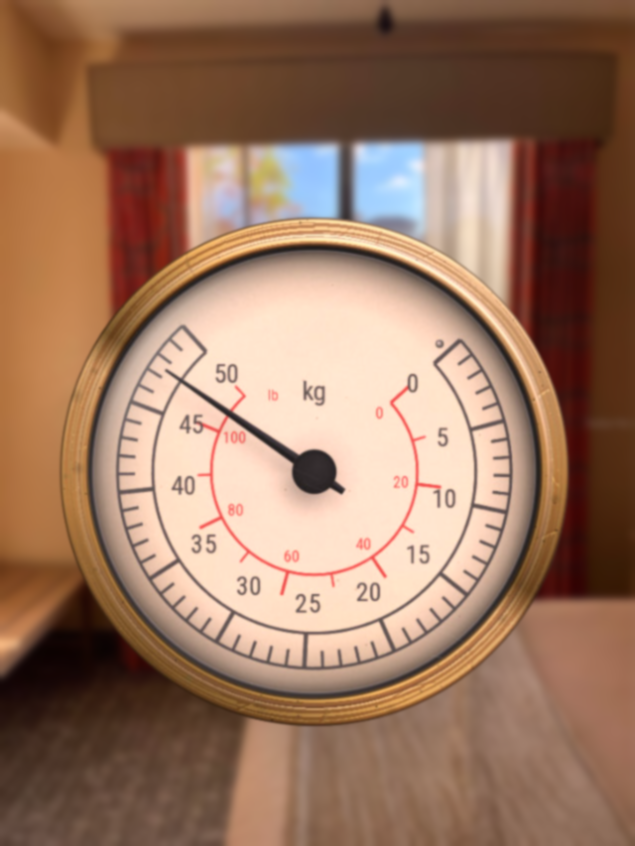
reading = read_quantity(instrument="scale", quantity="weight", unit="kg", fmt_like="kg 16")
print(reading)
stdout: kg 47.5
